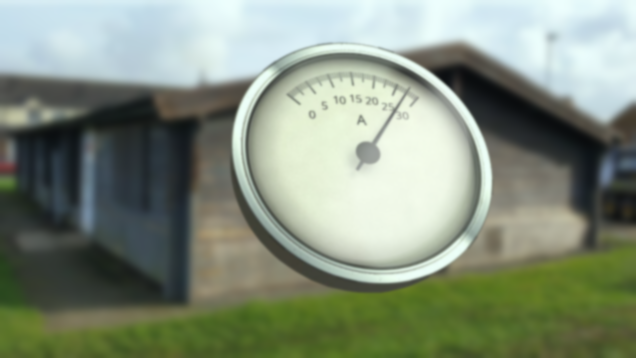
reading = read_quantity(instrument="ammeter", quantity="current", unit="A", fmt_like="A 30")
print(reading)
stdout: A 27.5
